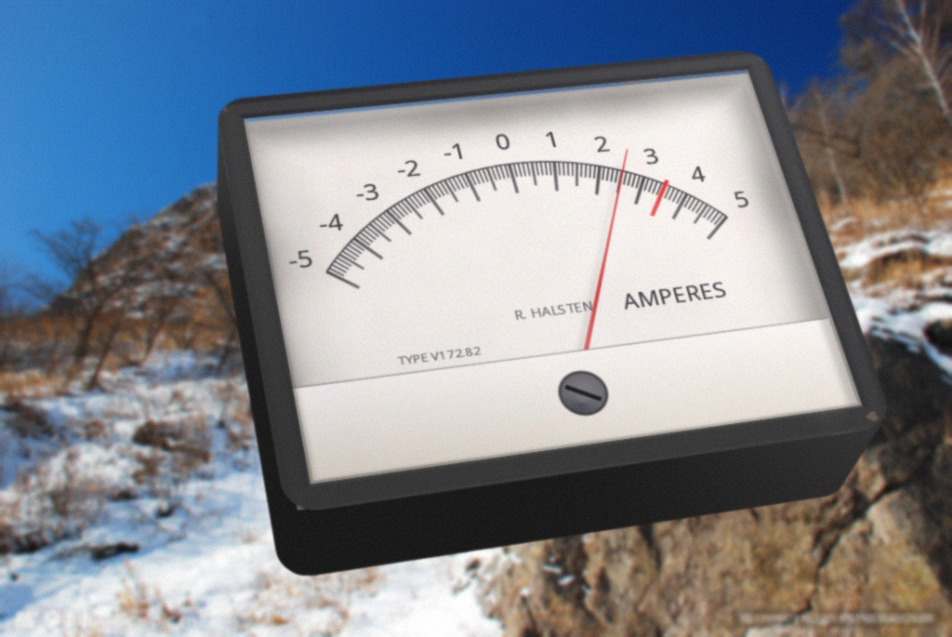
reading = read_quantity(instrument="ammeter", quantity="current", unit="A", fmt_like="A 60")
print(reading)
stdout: A 2.5
